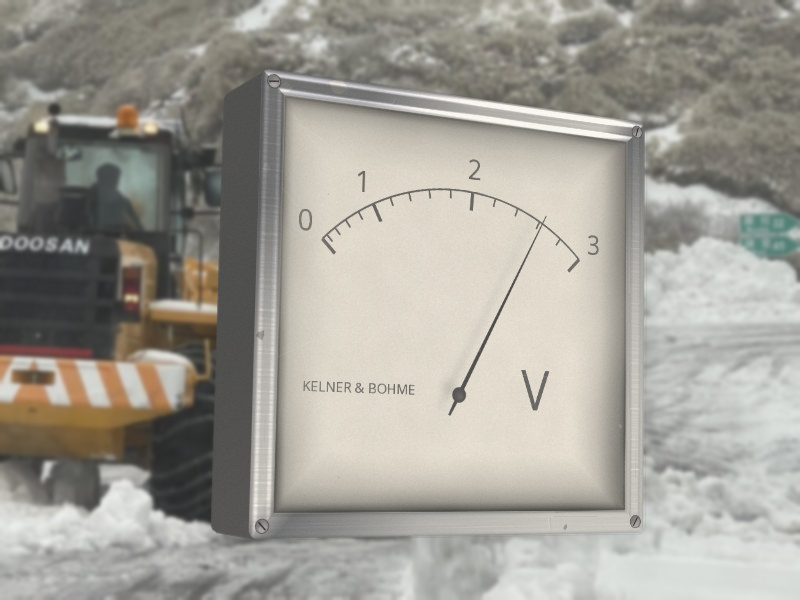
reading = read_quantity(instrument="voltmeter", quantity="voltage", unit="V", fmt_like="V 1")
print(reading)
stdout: V 2.6
